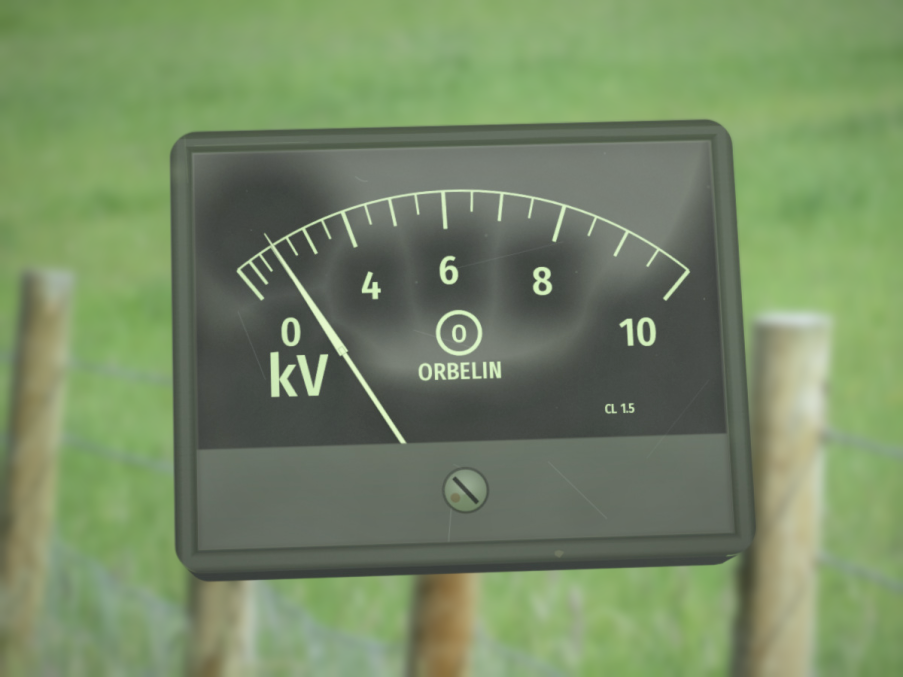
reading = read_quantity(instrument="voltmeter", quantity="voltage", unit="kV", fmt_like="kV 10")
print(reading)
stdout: kV 2
